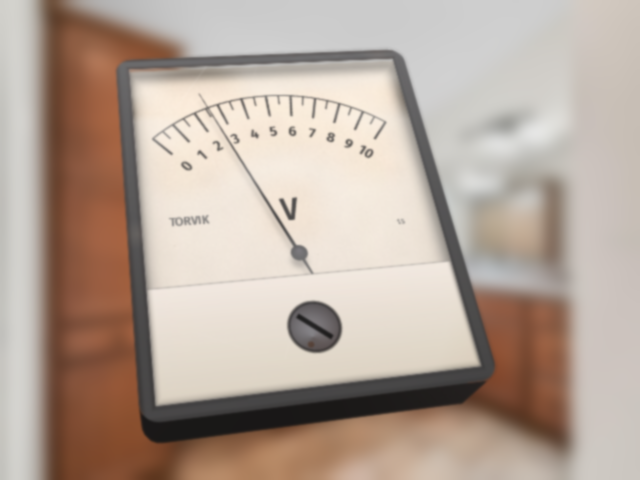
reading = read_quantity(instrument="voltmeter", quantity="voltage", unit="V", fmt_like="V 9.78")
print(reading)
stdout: V 2.5
